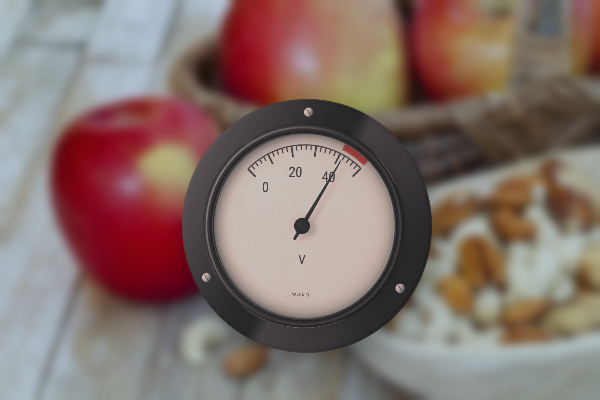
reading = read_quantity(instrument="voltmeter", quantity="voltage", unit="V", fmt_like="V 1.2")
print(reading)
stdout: V 42
